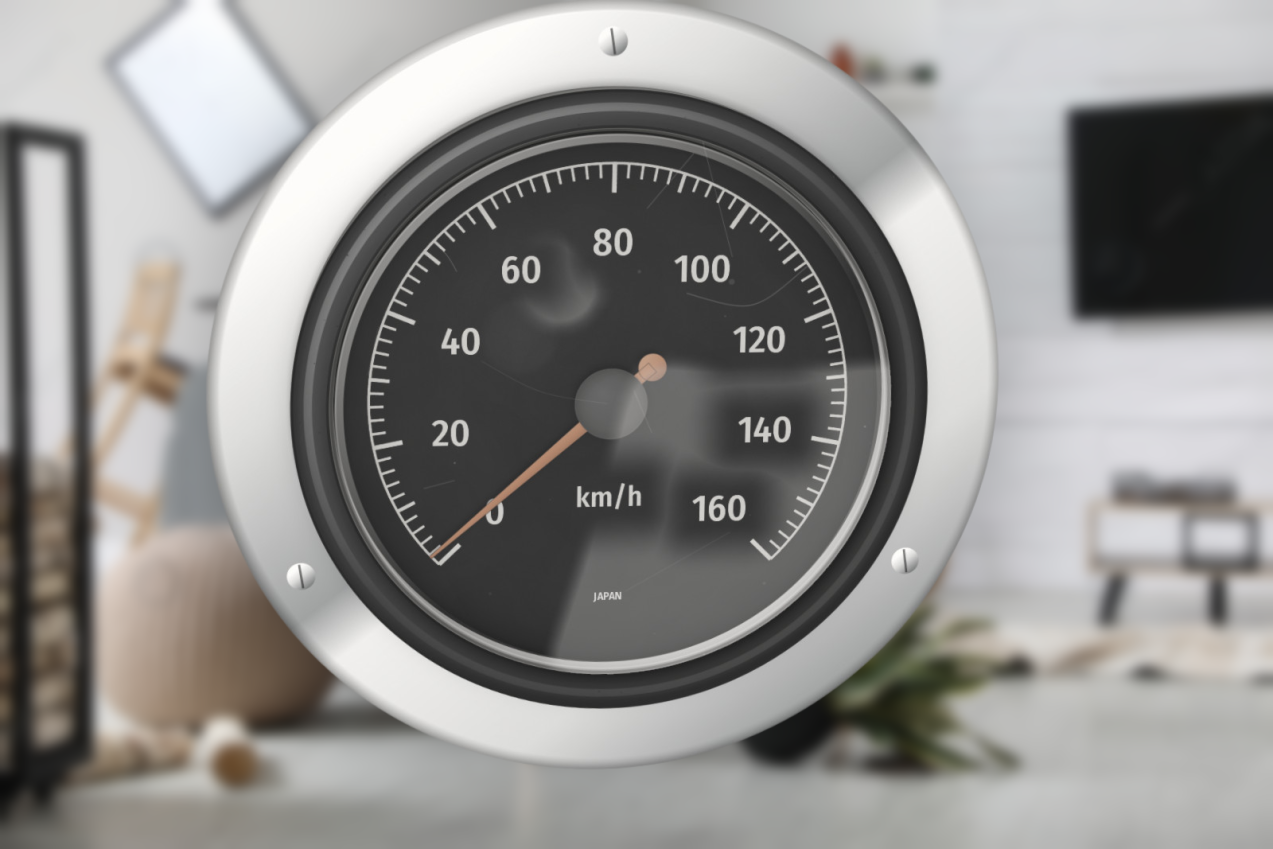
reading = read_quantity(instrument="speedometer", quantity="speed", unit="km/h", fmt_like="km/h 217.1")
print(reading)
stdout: km/h 2
